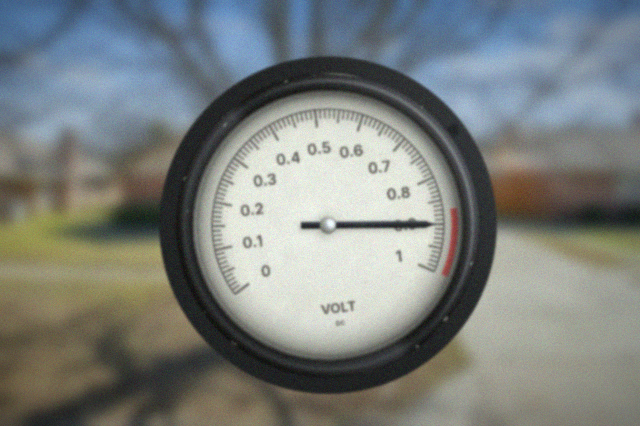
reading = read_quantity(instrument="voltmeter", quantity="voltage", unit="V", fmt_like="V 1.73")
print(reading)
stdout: V 0.9
